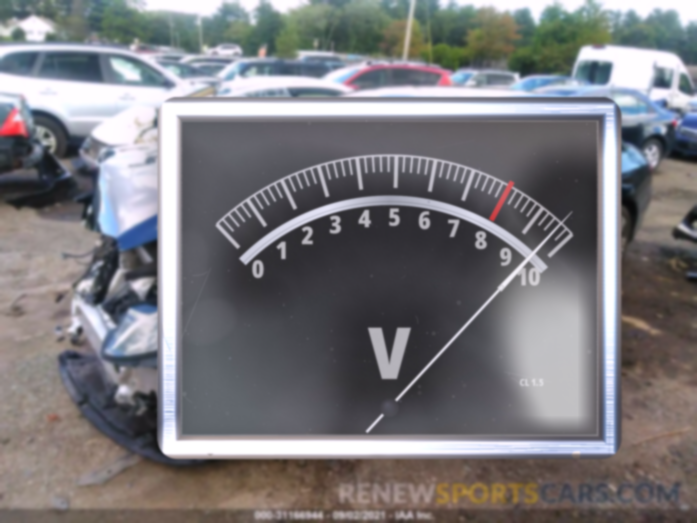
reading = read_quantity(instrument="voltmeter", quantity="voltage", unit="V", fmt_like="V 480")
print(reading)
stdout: V 9.6
